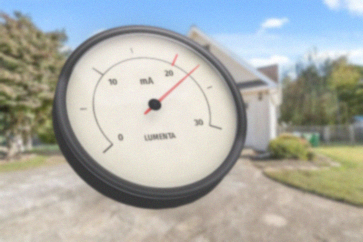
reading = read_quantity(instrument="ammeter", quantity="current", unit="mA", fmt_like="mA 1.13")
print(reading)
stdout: mA 22.5
